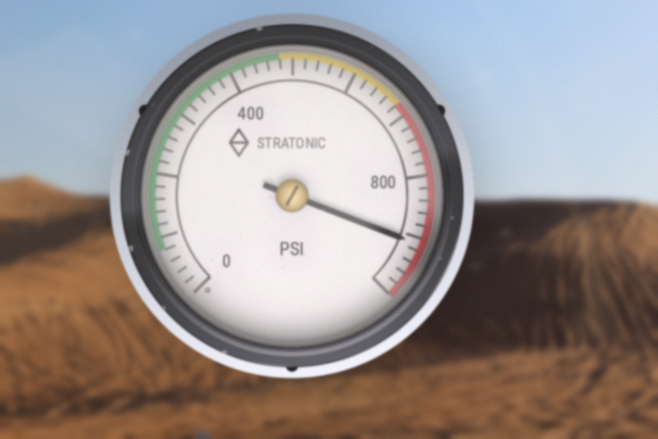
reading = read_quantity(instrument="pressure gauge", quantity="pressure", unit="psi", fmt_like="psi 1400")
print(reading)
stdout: psi 910
